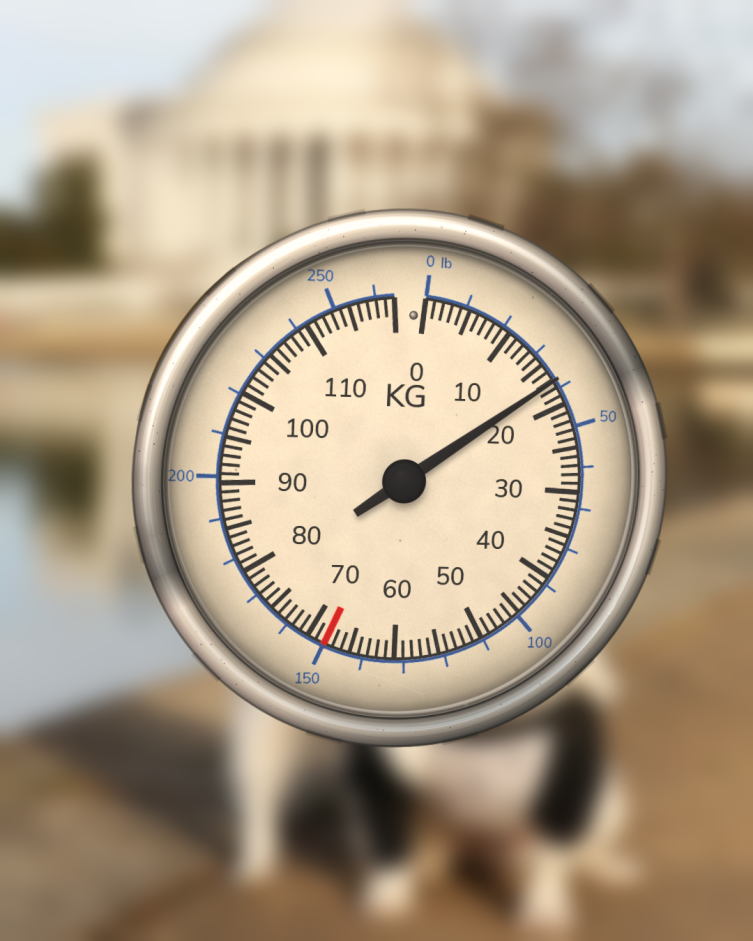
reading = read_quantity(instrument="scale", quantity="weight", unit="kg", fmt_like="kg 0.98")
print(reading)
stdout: kg 17
